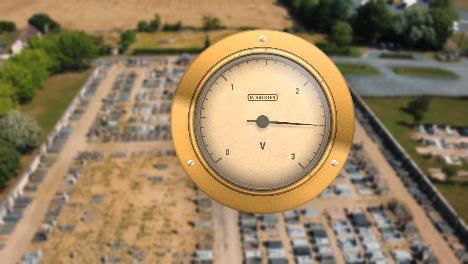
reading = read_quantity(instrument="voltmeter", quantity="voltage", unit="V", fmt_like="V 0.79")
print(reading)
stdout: V 2.5
